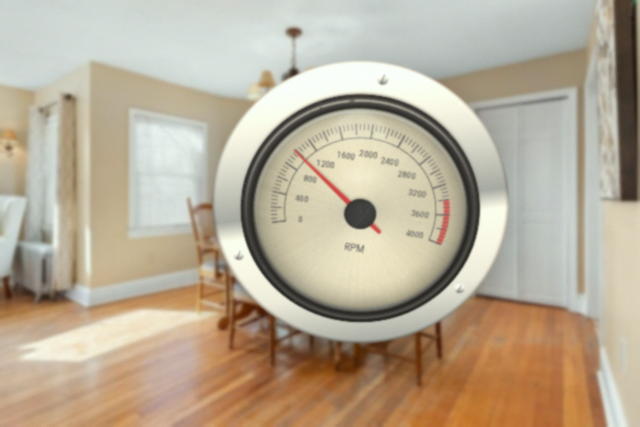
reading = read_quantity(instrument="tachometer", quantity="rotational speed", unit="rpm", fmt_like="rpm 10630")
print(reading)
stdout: rpm 1000
